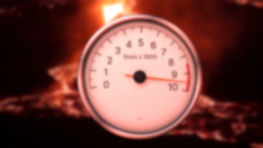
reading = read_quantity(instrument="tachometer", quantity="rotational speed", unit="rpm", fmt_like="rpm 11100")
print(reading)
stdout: rpm 9500
